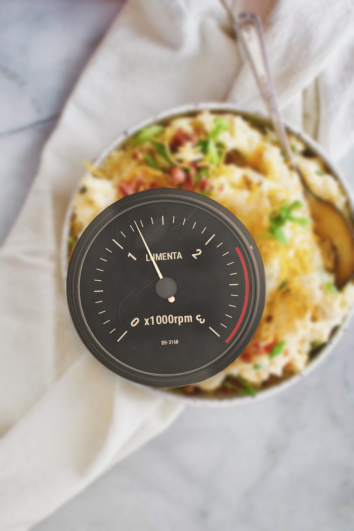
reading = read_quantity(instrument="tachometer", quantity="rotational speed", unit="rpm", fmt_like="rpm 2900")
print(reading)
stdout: rpm 1250
